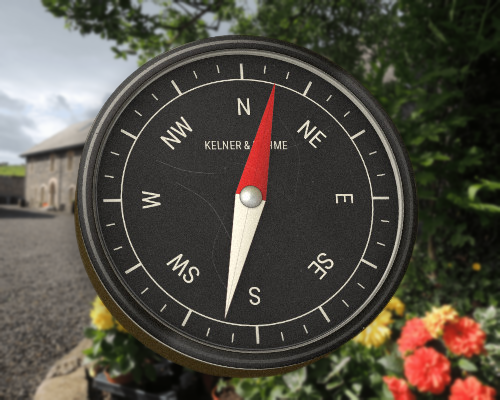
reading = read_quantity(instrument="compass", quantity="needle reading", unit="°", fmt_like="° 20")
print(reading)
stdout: ° 15
